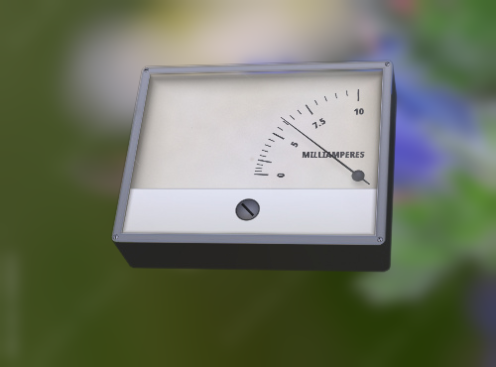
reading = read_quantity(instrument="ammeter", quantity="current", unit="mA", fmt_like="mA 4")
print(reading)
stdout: mA 6
